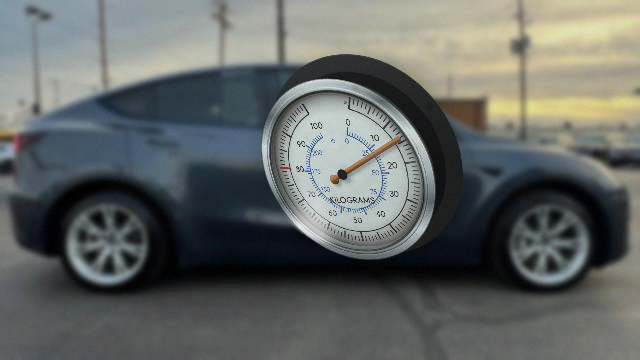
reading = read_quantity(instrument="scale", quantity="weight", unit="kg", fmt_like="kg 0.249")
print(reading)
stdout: kg 14
